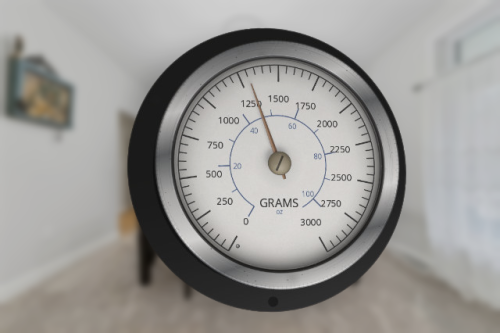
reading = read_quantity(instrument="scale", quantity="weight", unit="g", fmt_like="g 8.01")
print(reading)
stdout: g 1300
